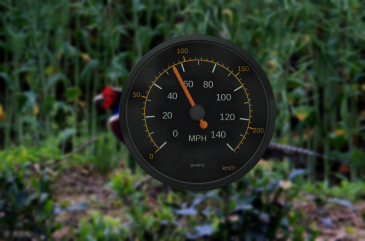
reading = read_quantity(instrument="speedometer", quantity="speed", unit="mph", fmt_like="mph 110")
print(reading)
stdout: mph 55
